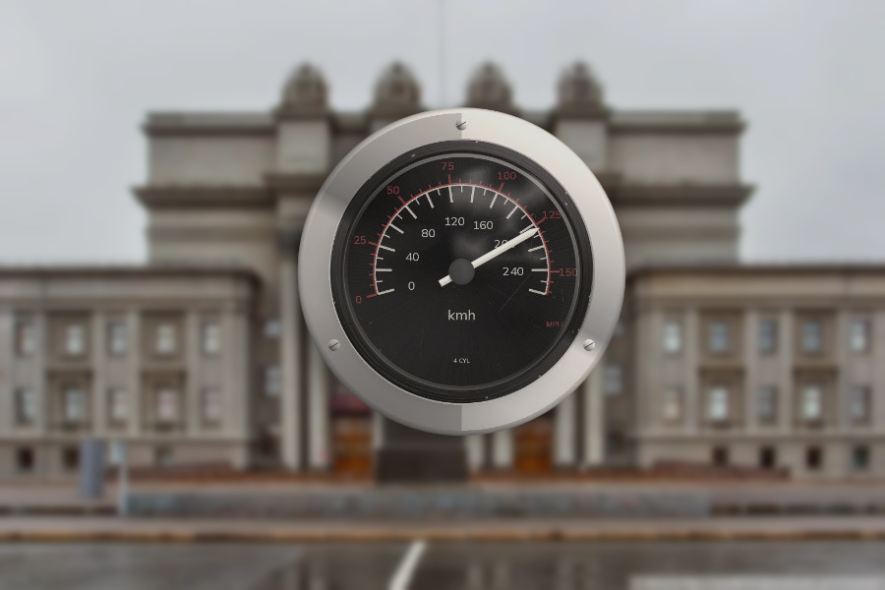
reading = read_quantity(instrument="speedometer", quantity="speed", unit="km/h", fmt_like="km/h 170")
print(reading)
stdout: km/h 205
